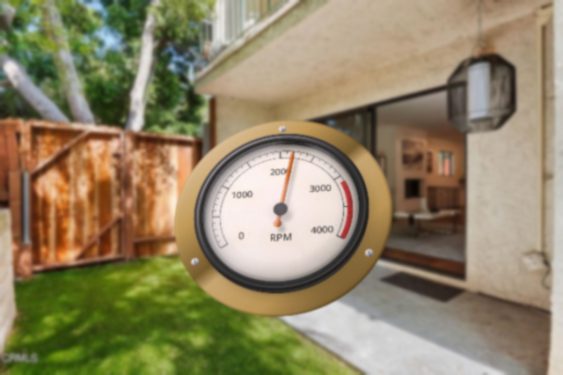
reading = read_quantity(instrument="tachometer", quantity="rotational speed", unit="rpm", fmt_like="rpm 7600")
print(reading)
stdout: rpm 2200
